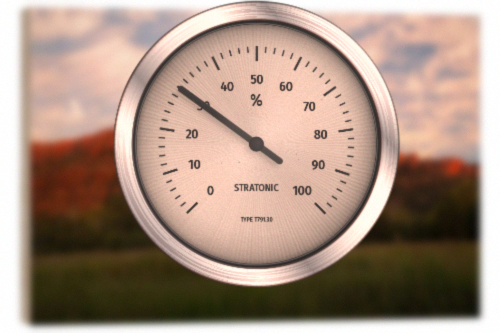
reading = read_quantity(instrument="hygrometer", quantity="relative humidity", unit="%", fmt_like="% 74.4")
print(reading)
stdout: % 30
